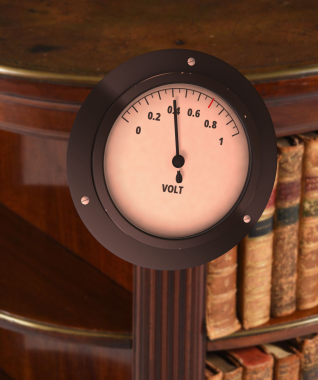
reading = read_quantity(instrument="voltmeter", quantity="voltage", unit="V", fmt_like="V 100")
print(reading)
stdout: V 0.4
